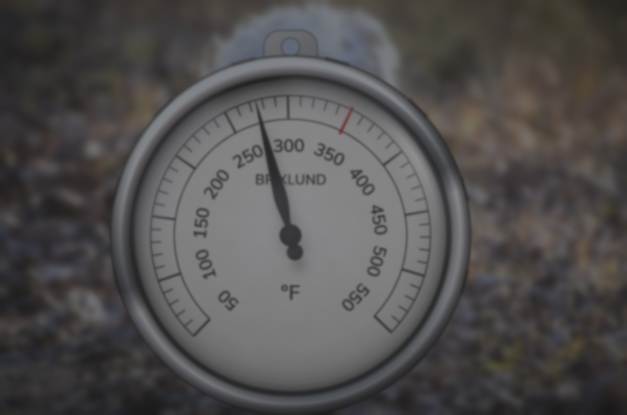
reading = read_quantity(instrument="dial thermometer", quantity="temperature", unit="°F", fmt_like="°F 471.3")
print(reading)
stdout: °F 275
